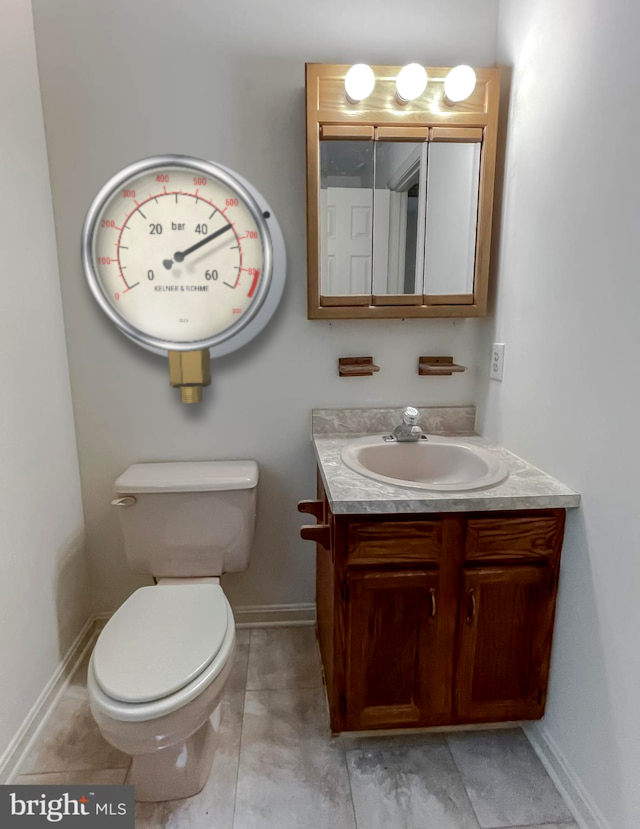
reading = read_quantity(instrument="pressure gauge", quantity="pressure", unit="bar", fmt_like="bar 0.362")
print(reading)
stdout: bar 45
